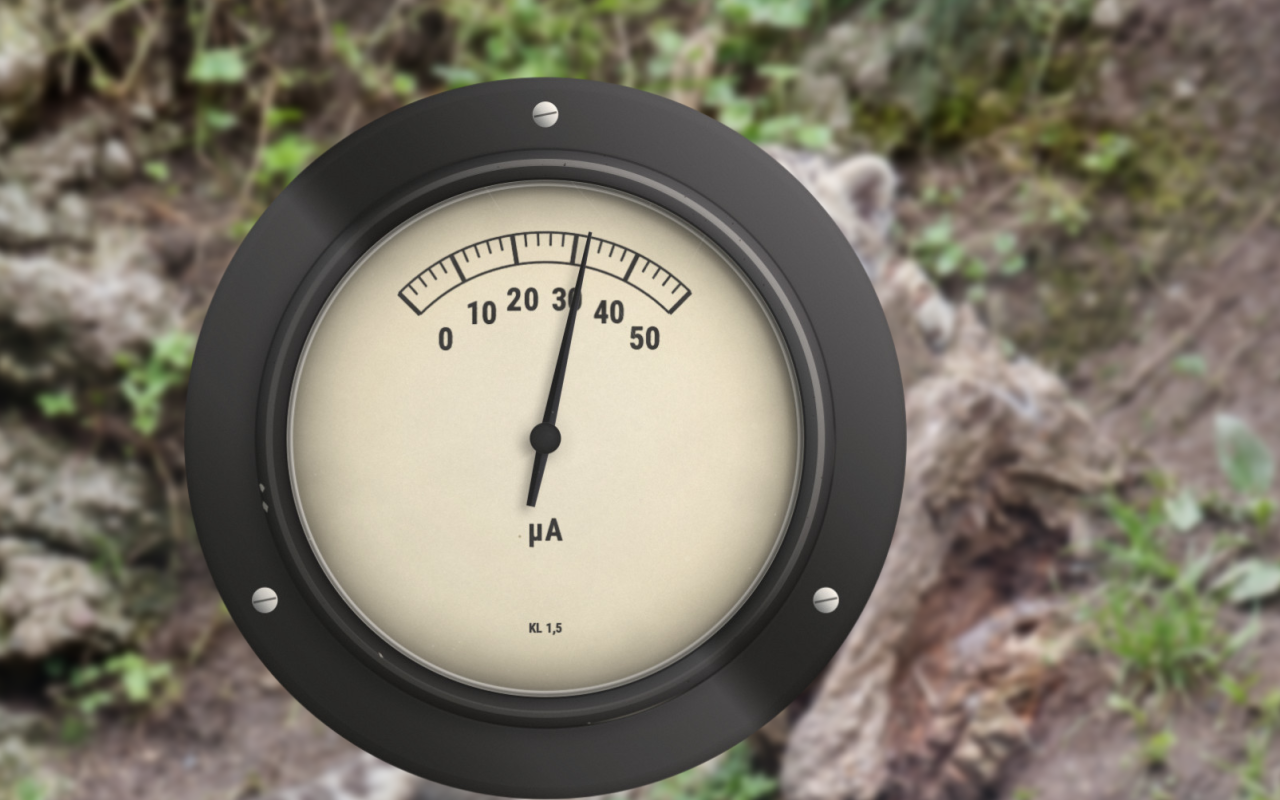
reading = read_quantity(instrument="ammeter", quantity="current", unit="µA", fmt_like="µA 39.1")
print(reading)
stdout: µA 32
